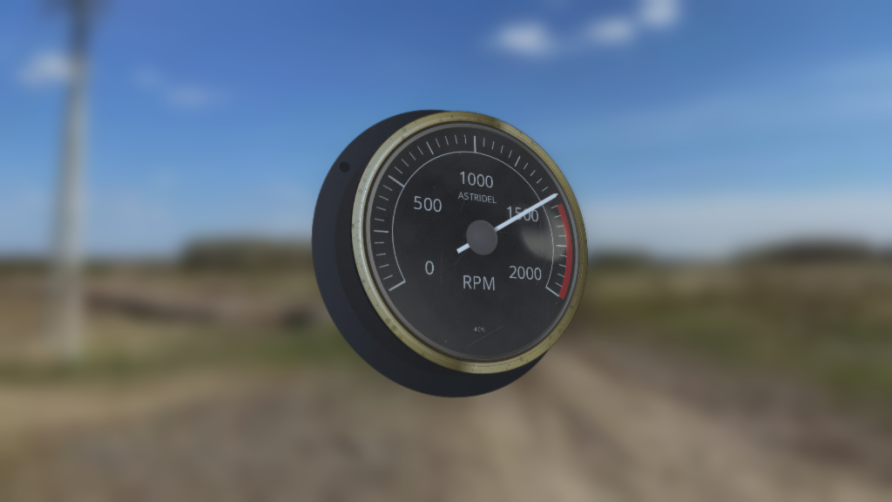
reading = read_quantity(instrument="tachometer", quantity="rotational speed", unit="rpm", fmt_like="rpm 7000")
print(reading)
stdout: rpm 1500
